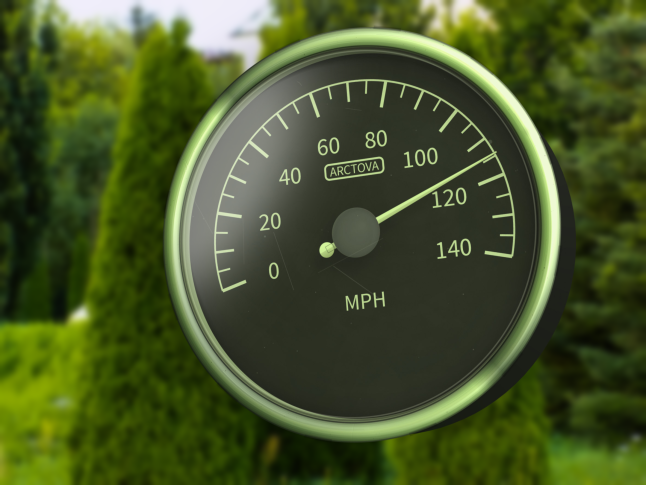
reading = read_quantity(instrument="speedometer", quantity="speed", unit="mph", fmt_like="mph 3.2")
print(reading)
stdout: mph 115
